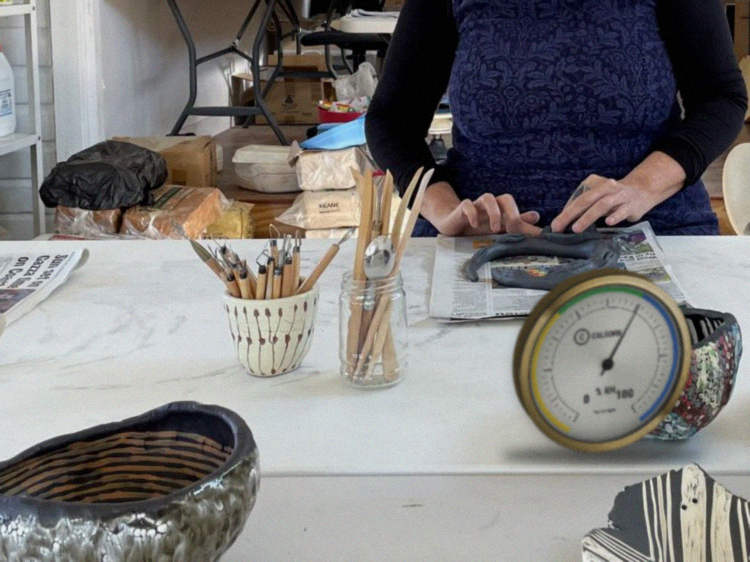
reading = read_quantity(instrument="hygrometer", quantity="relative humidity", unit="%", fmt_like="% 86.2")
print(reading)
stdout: % 60
